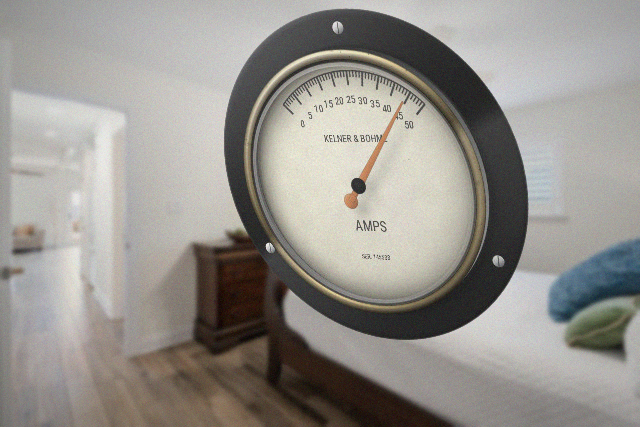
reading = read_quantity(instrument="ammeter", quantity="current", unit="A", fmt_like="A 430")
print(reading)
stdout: A 45
